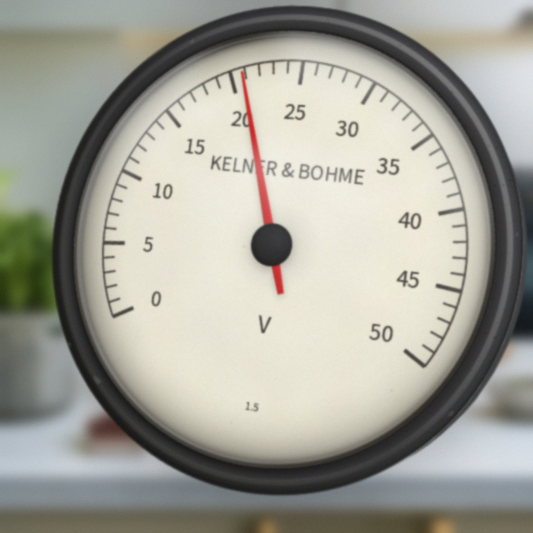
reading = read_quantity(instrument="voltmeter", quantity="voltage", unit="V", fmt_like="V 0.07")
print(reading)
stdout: V 21
